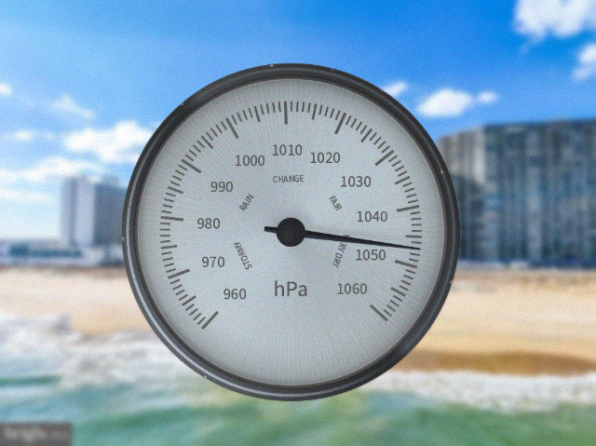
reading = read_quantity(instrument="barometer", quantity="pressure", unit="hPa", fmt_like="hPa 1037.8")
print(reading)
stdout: hPa 1047
